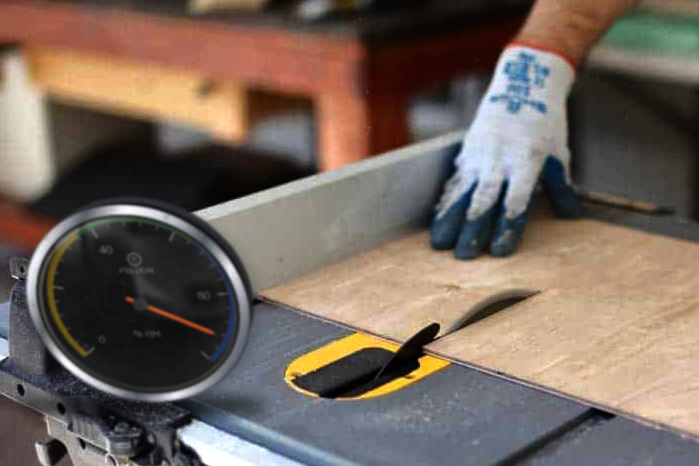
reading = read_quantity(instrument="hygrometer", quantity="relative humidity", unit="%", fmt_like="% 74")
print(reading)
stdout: % 92
